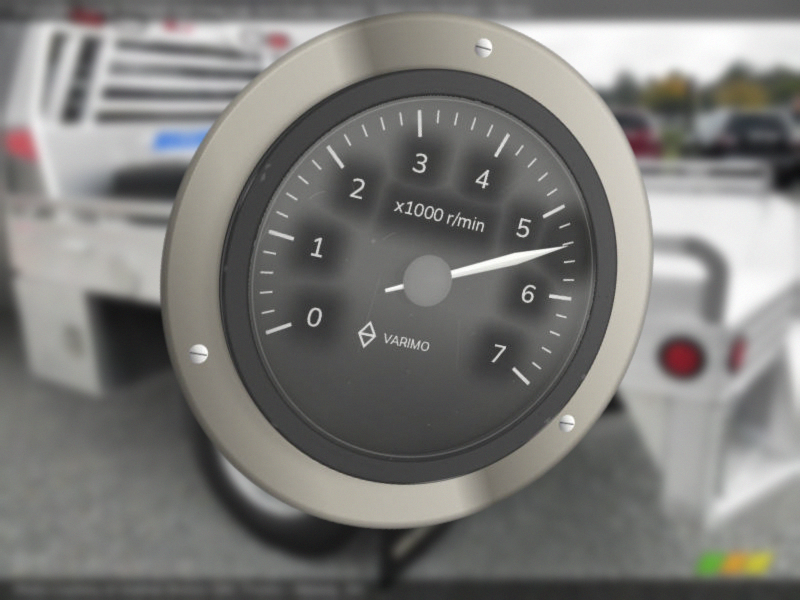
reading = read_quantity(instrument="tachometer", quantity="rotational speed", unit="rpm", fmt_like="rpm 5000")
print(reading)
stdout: rpm 5400
